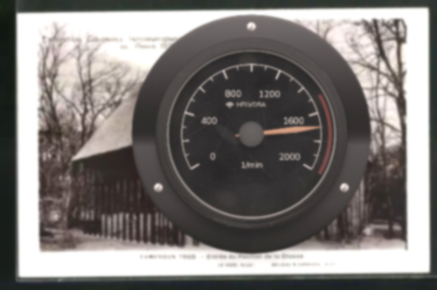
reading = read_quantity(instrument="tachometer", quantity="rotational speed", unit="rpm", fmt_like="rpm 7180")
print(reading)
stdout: rpm 1700
